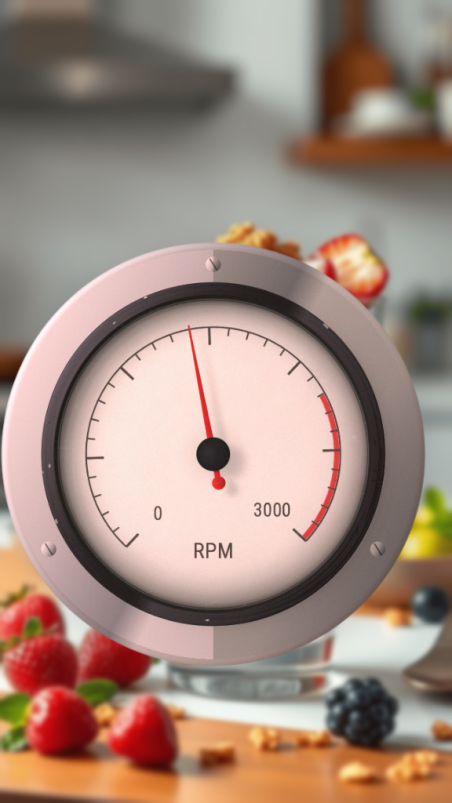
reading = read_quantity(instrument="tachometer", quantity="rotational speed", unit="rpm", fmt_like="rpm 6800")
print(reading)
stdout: rpm 1400
